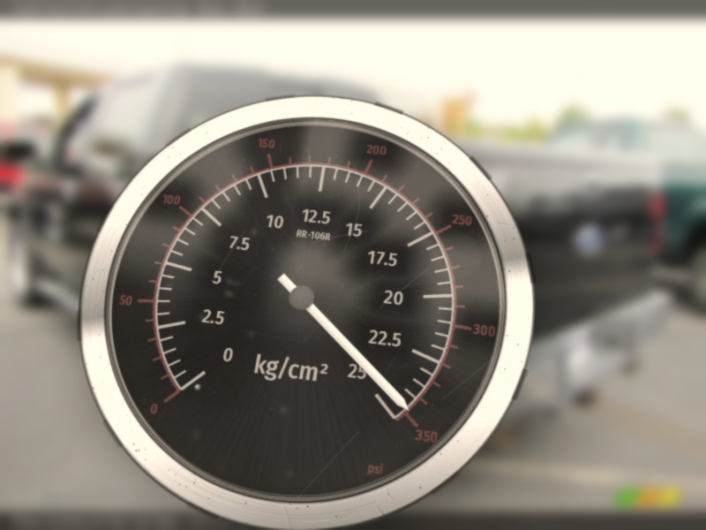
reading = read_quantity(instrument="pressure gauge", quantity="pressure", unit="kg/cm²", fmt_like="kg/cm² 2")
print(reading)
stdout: kg/cm² 24.5
